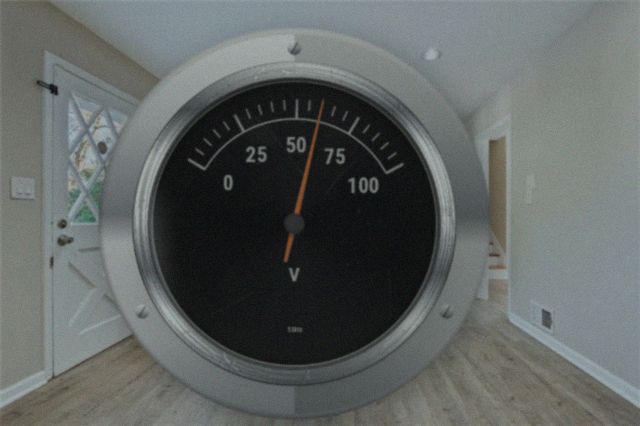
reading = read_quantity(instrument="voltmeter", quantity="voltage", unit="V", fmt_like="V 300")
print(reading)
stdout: V 60
